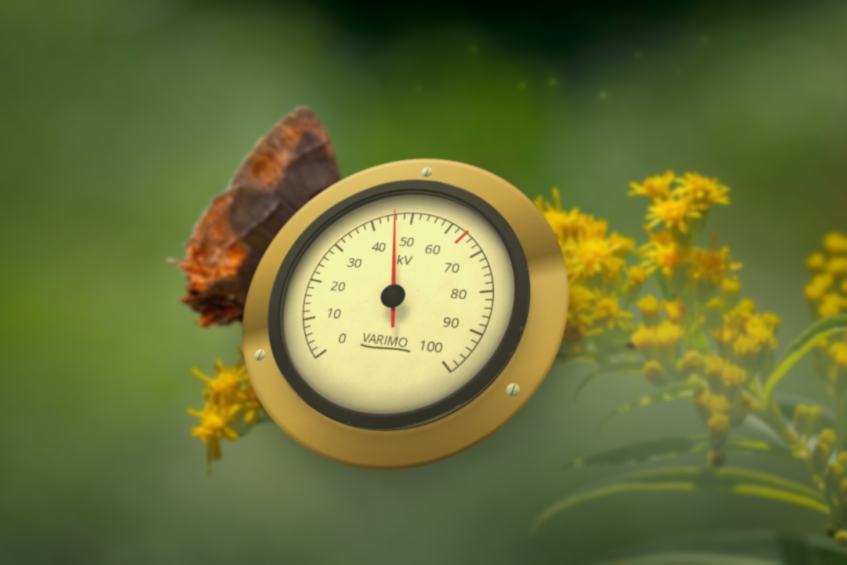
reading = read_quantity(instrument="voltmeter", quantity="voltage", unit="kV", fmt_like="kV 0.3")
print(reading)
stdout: kV 46
